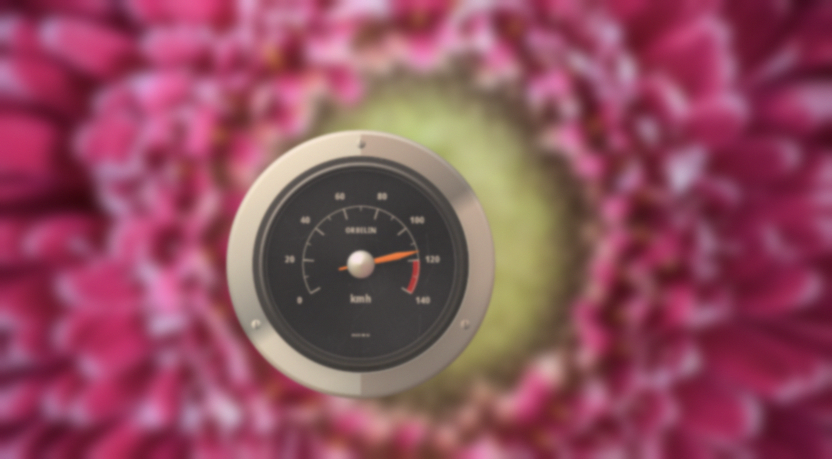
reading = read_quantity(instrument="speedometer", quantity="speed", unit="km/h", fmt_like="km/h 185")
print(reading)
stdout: km/h 115
